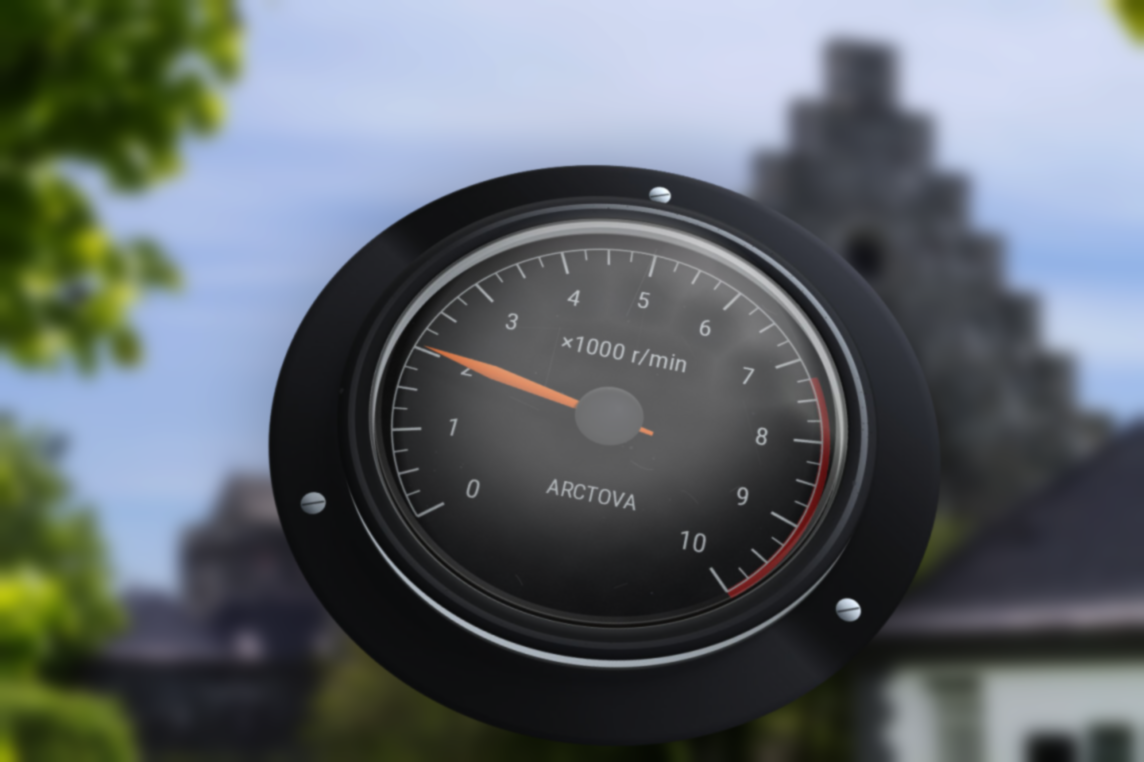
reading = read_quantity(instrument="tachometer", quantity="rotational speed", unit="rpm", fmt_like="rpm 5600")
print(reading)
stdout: rpm 2000
